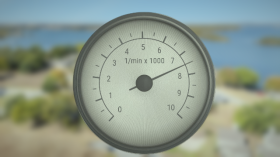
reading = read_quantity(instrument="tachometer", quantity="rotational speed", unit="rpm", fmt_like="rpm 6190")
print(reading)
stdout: rpm 7500
